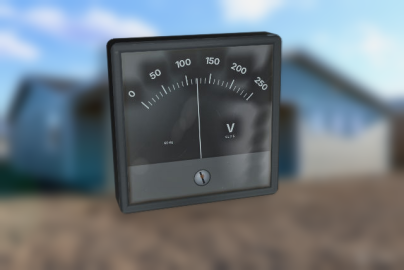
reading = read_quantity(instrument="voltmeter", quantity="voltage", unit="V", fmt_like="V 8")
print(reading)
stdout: V 120
